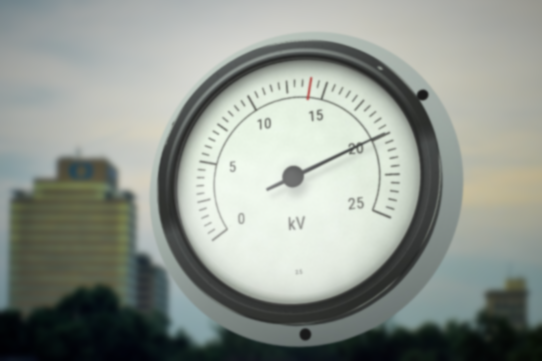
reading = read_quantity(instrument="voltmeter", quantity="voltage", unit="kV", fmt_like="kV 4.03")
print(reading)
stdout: kV 20
